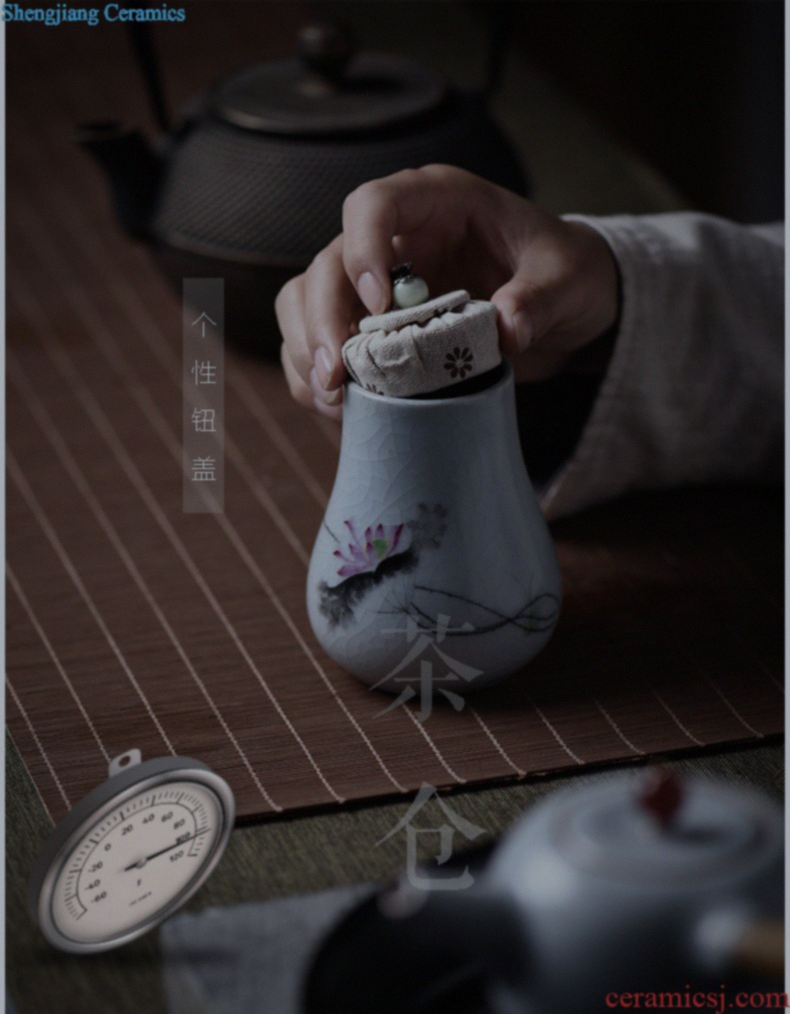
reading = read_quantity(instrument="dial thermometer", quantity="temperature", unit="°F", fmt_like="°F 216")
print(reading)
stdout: °F 100
